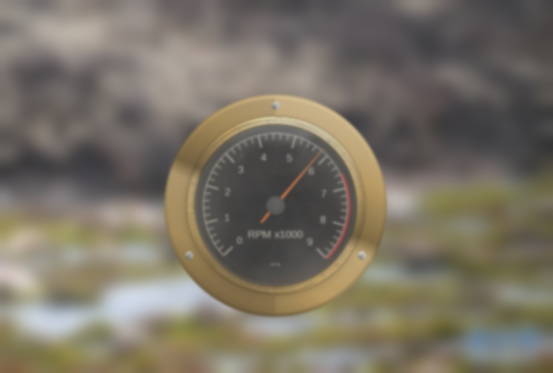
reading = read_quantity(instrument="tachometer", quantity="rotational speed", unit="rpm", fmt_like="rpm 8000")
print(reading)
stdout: rpm 5800
